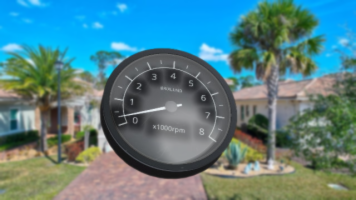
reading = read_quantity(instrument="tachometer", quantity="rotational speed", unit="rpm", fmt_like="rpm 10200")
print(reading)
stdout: rpm 250
